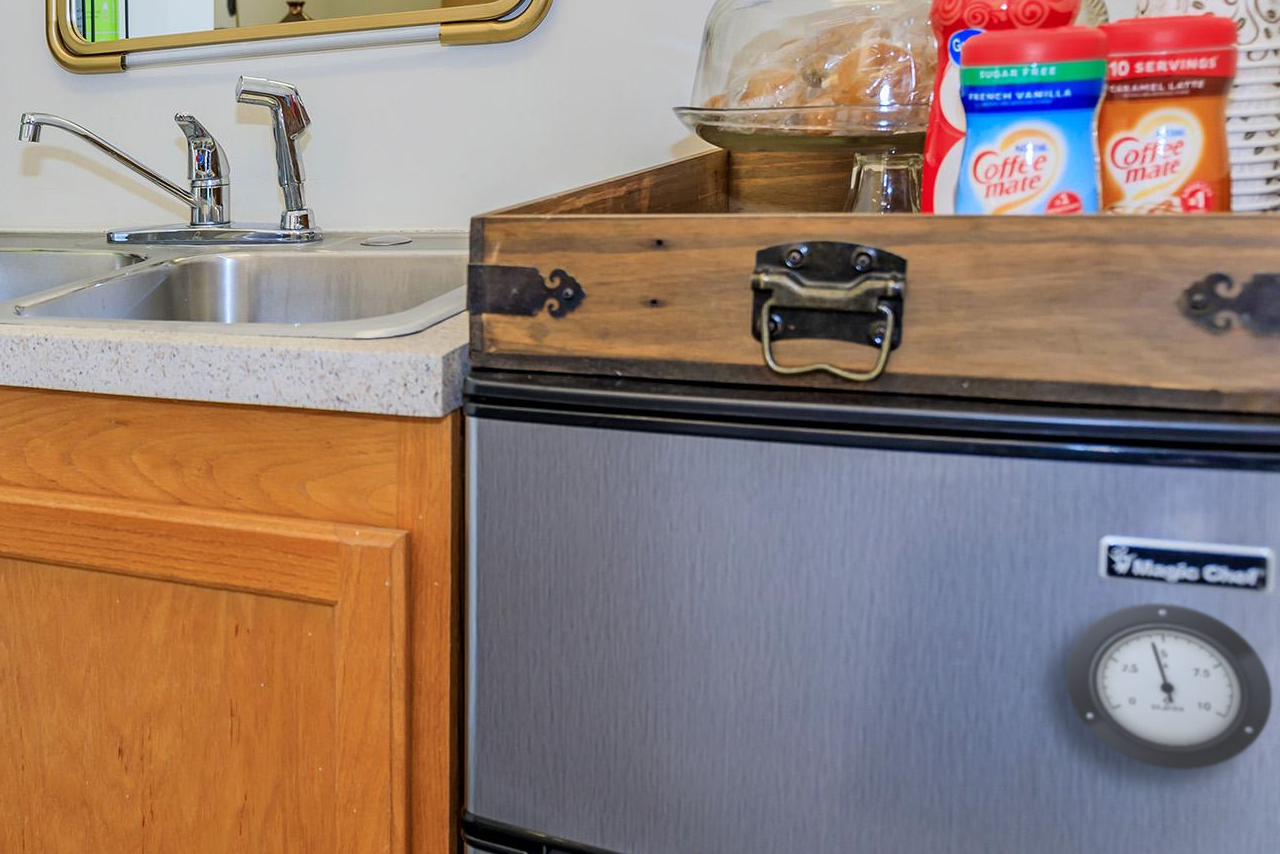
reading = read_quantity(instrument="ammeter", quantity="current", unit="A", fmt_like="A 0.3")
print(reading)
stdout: A 4.5
